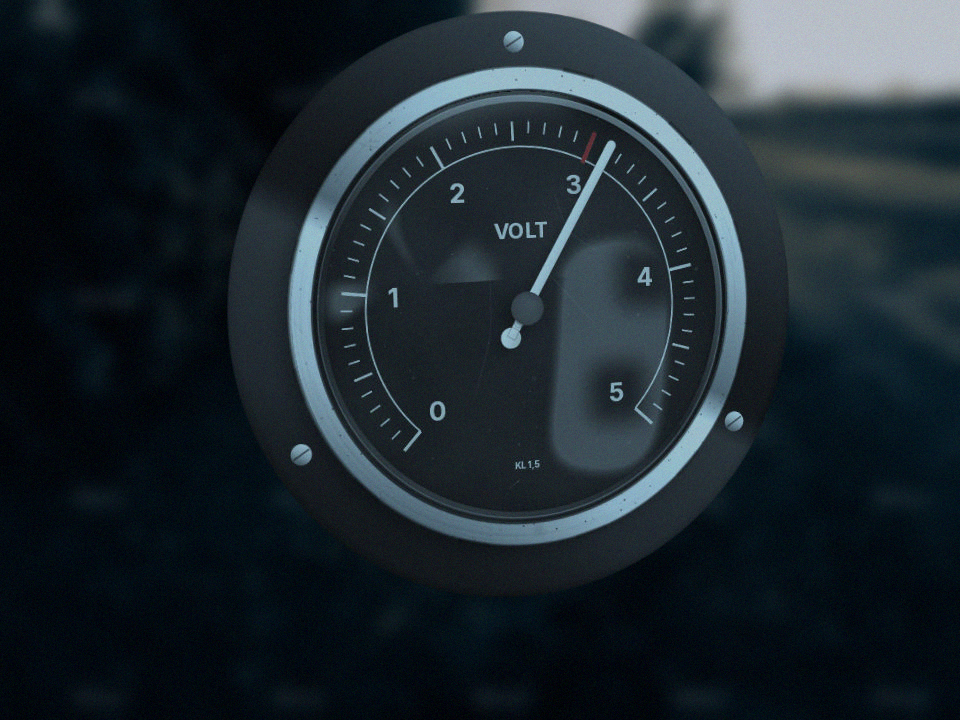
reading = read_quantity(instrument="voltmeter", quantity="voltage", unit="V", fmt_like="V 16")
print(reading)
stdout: V 3.1
